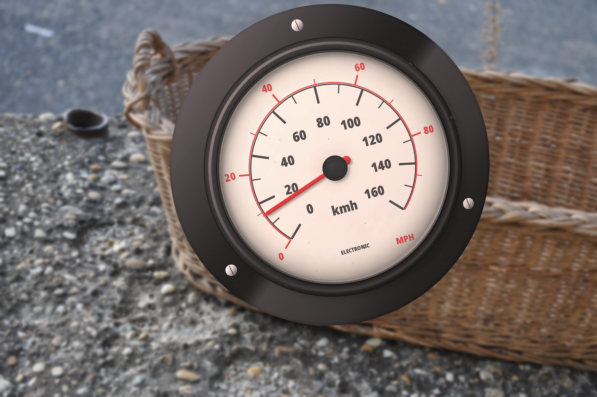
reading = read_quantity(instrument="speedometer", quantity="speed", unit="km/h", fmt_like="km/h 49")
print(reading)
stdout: km/h 15
